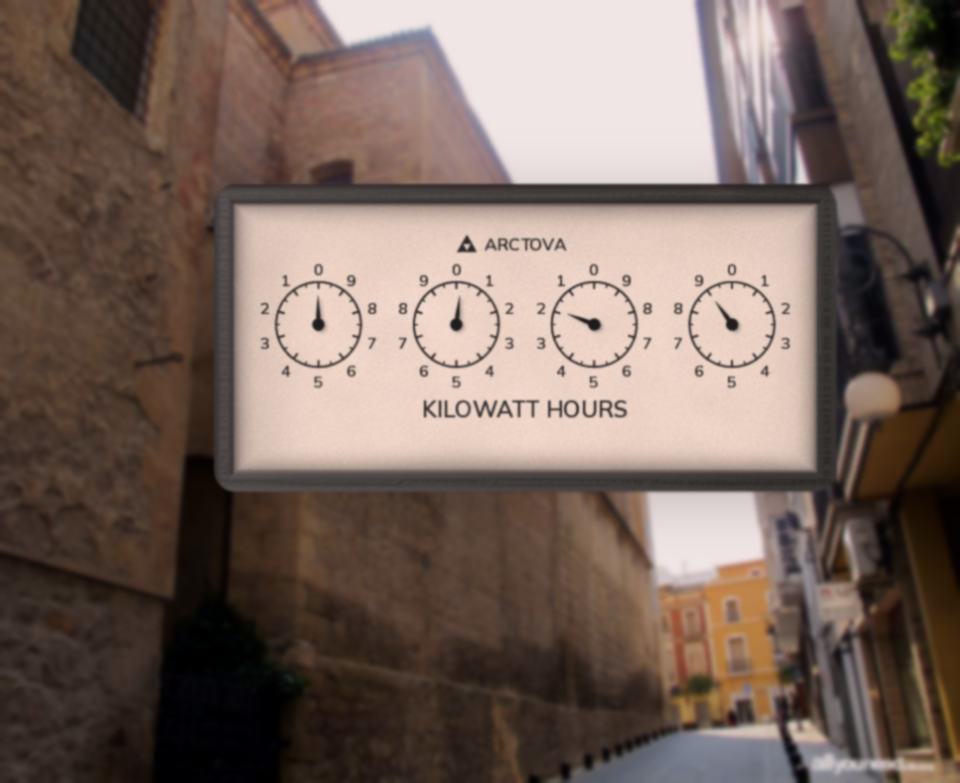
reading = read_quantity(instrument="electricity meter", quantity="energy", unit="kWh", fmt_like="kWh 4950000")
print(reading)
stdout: kWh 19
